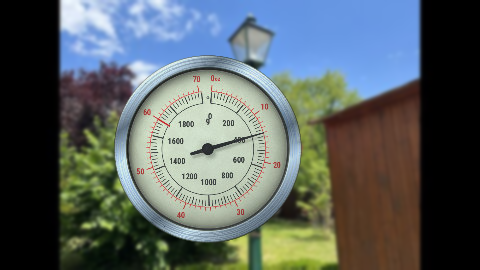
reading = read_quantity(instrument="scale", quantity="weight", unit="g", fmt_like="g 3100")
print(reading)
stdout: g 400
